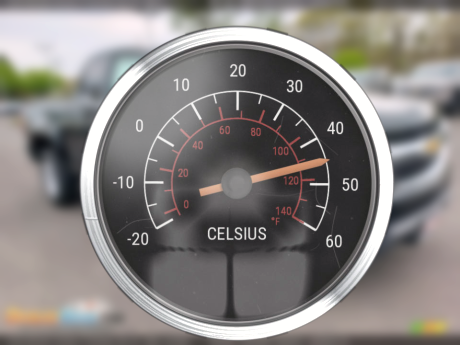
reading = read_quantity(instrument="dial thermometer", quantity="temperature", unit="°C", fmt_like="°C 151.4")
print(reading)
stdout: °C 45
